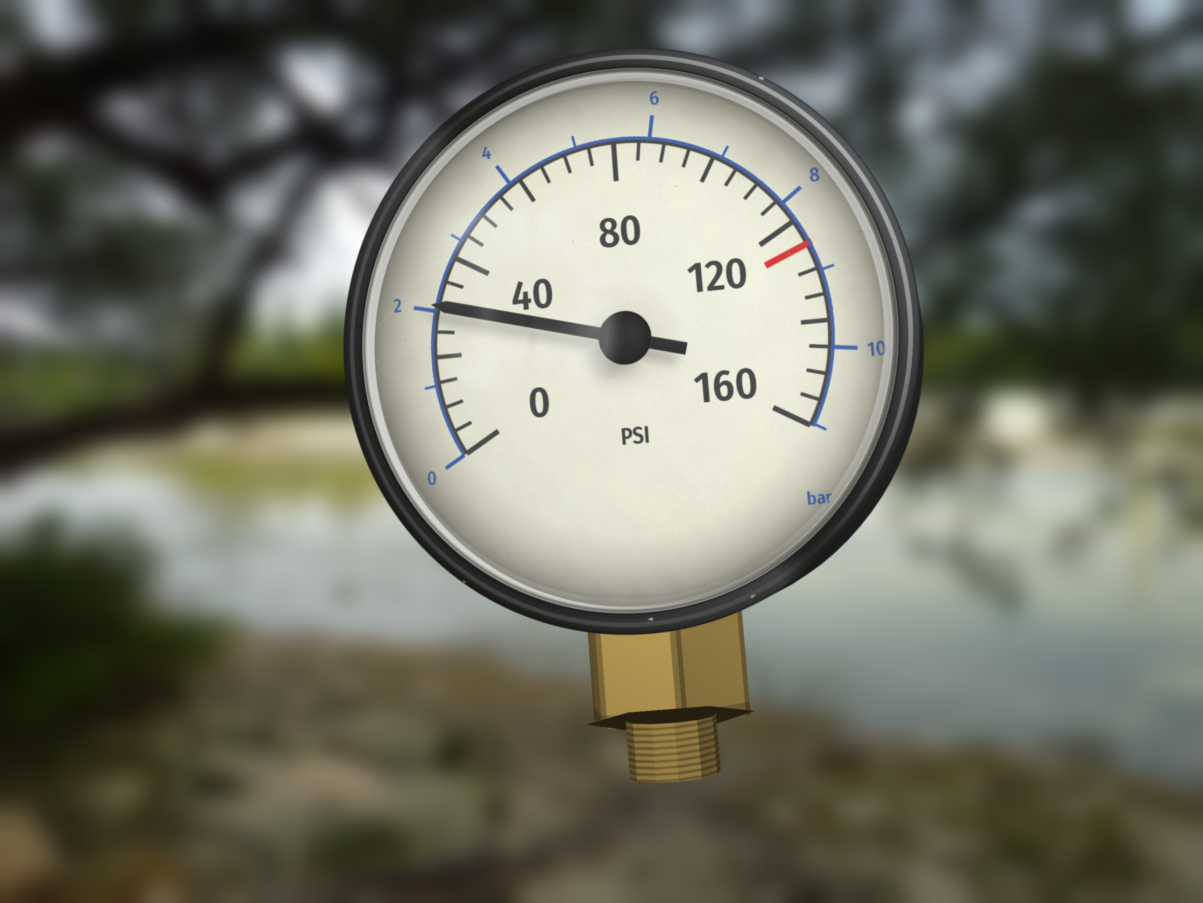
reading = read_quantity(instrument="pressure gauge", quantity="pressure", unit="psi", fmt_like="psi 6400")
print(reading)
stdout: psi 30
